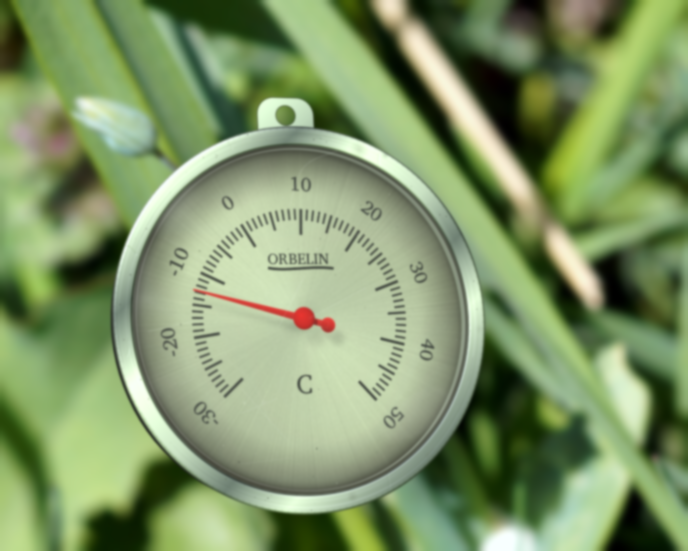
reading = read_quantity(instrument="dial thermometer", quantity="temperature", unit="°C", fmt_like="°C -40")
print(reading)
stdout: °C -13
